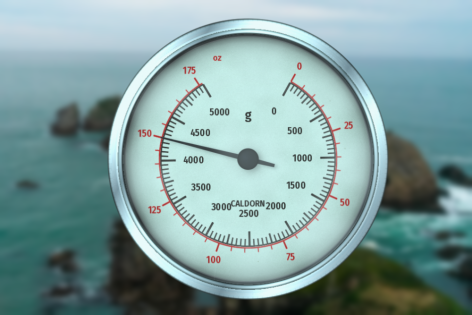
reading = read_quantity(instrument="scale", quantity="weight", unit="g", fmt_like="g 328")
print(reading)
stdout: g 4250
